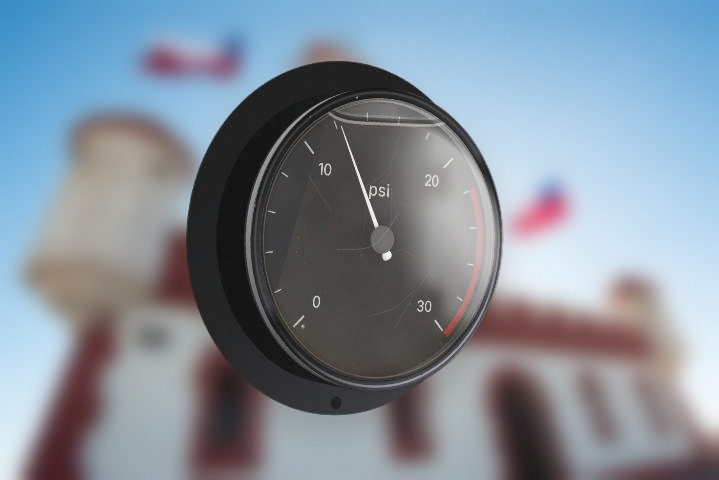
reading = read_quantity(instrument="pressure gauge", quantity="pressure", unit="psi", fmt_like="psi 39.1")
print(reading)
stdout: psi 12
